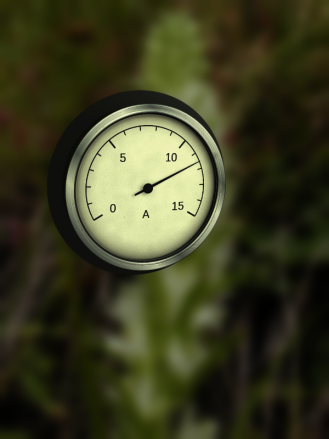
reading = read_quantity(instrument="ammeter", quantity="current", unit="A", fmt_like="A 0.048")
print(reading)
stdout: A 11.5
